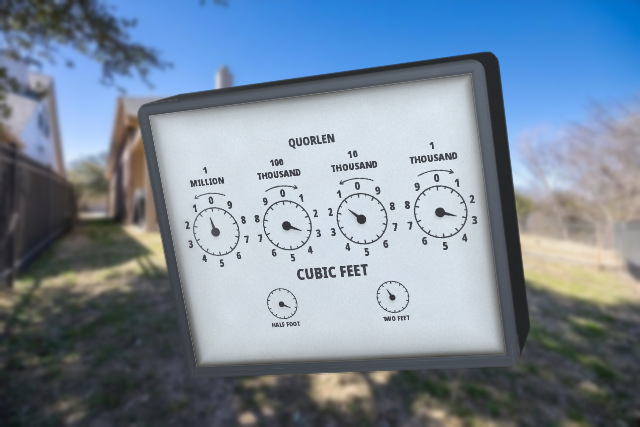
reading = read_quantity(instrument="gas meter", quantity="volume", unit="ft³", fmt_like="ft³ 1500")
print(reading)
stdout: ft³ 31300
